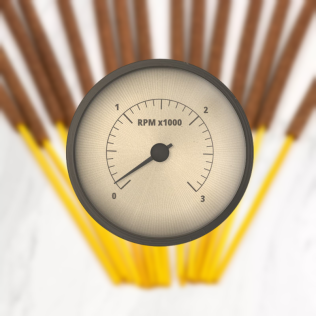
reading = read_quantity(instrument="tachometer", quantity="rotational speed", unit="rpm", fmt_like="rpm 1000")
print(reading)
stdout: rpm 100
